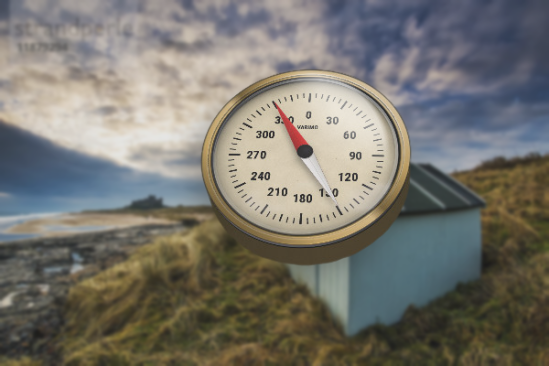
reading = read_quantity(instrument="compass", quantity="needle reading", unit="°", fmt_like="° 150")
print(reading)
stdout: ° 330
